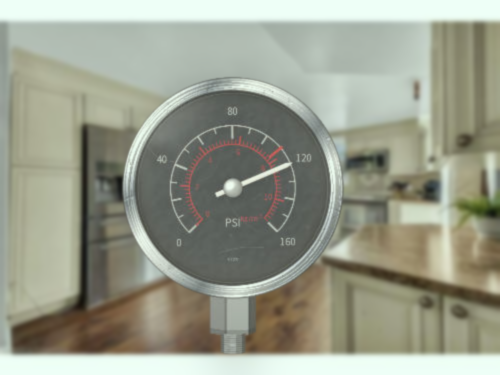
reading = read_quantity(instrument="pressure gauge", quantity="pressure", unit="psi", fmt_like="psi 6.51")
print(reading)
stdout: psi 120
